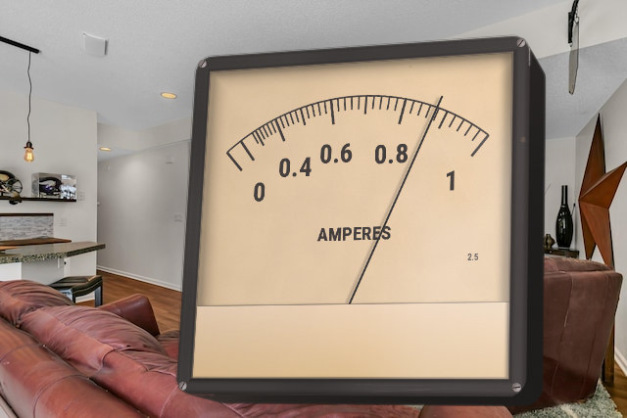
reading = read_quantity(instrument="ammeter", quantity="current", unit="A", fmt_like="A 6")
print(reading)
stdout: A 0.88
